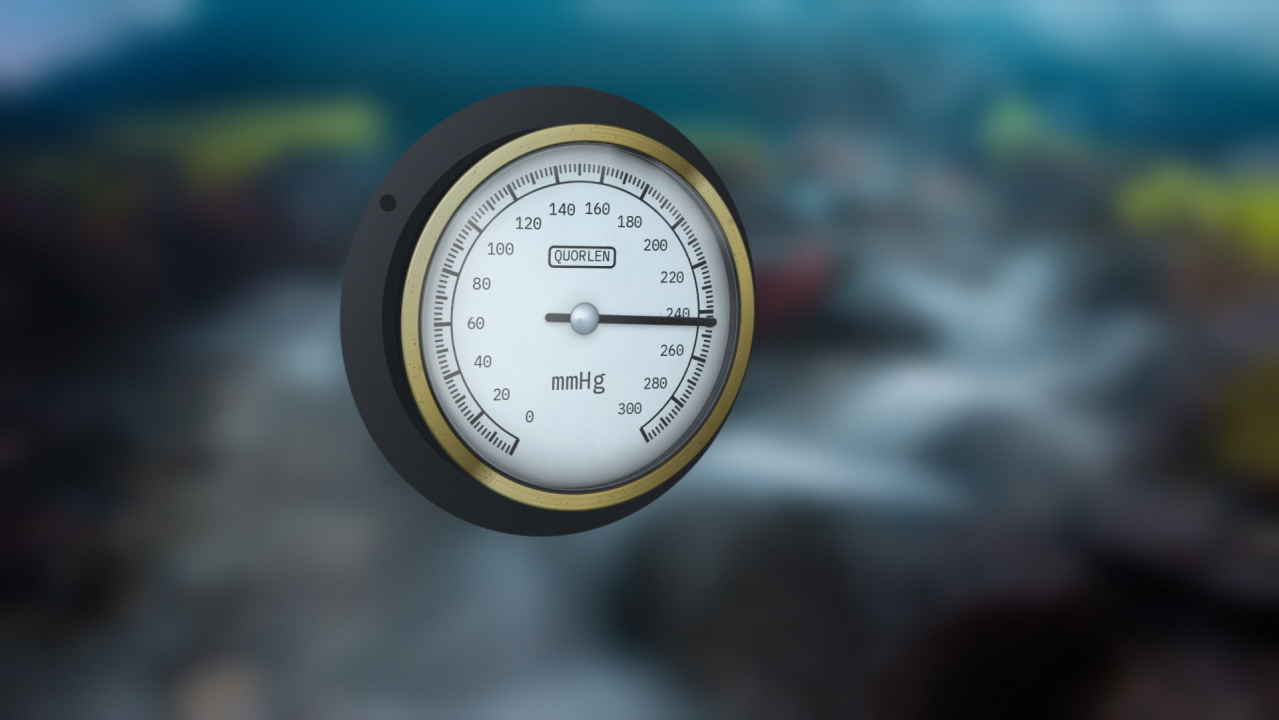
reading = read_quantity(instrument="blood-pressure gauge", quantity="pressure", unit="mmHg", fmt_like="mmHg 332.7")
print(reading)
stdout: mmHg 244
